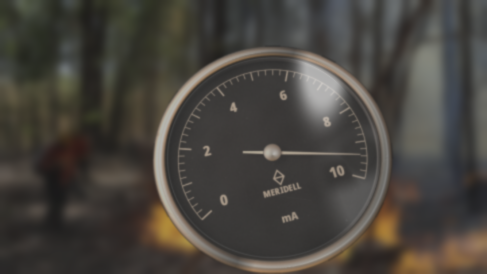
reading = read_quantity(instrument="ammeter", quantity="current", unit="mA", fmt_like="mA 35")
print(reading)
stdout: mA 9.4
